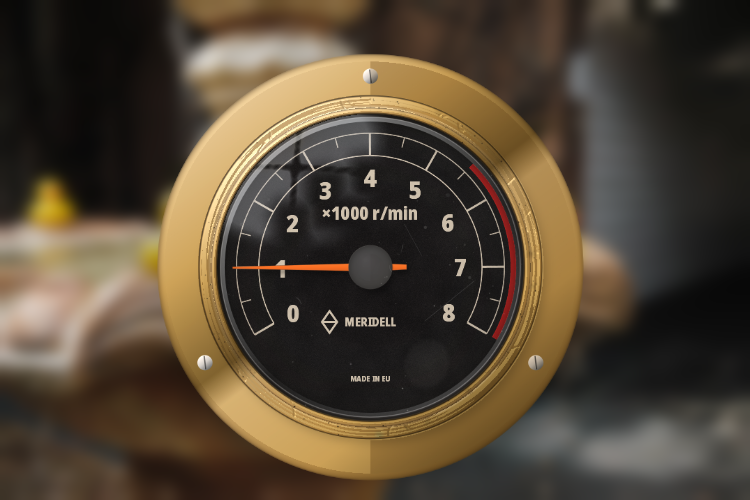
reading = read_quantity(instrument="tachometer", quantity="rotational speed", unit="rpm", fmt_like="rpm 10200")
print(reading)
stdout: rpm 1000
